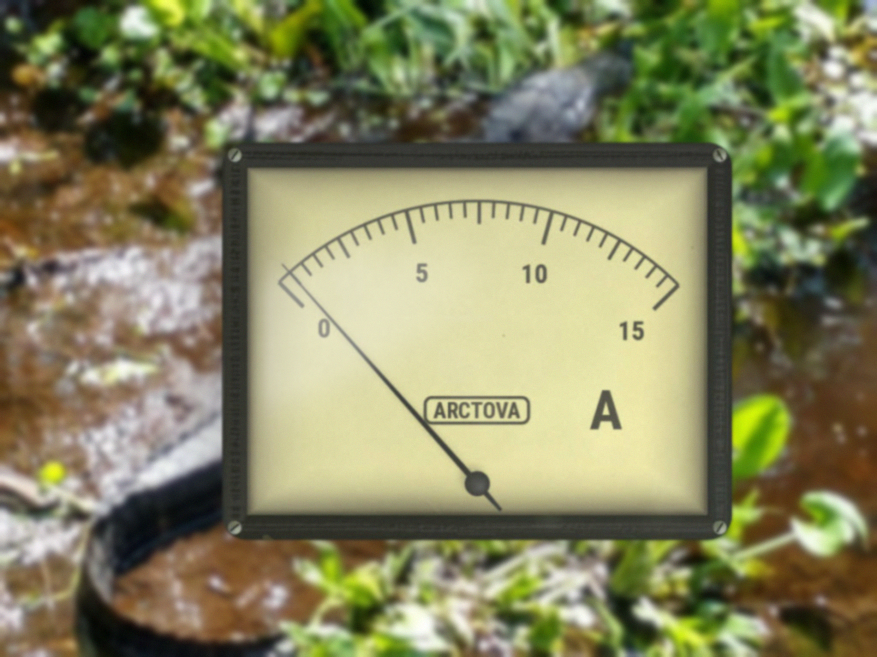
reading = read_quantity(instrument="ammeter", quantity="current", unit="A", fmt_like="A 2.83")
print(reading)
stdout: A 0.5
